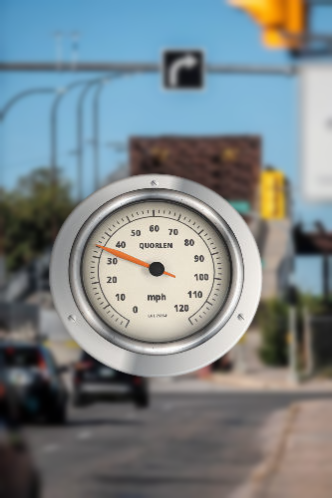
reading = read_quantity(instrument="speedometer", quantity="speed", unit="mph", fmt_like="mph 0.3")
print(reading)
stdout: mph 34
